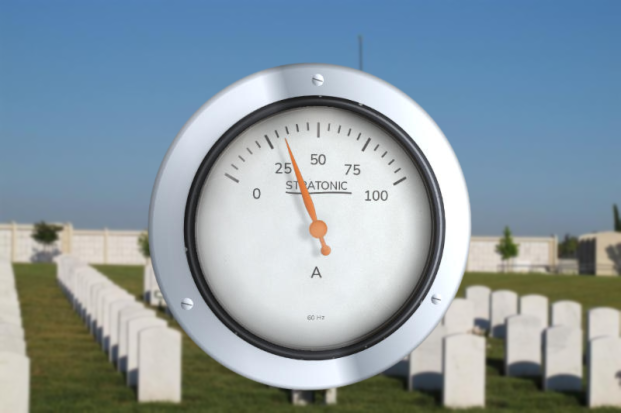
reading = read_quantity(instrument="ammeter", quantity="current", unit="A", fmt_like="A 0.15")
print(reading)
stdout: A 32.5
